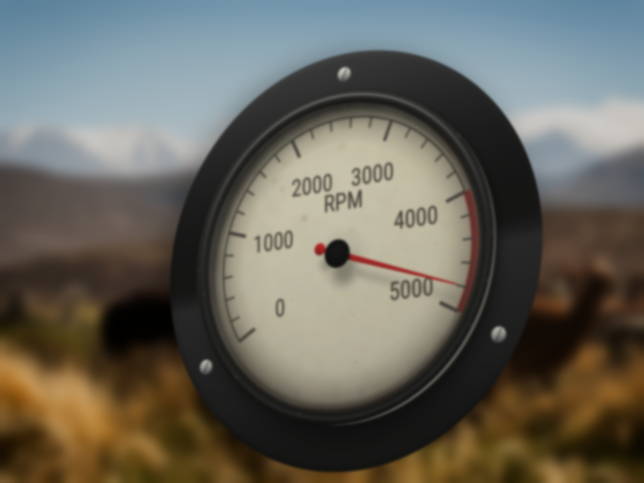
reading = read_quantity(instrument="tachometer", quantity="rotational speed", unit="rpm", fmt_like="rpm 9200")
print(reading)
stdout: rpm 4800
